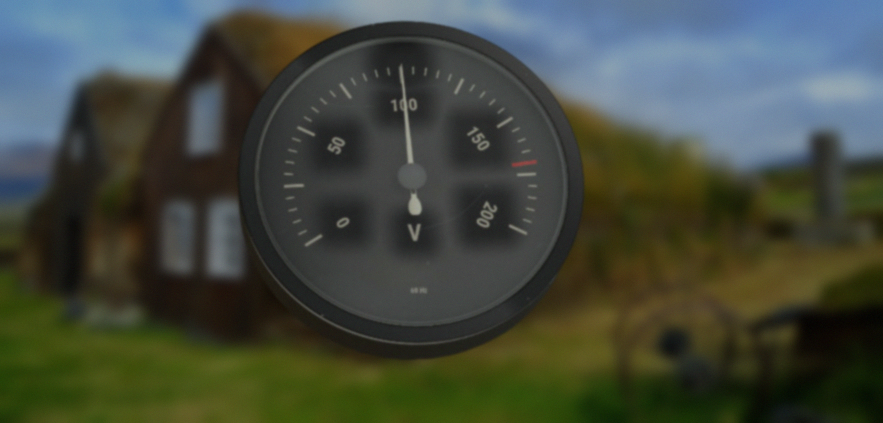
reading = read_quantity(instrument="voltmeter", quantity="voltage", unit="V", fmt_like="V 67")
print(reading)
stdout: V 100
